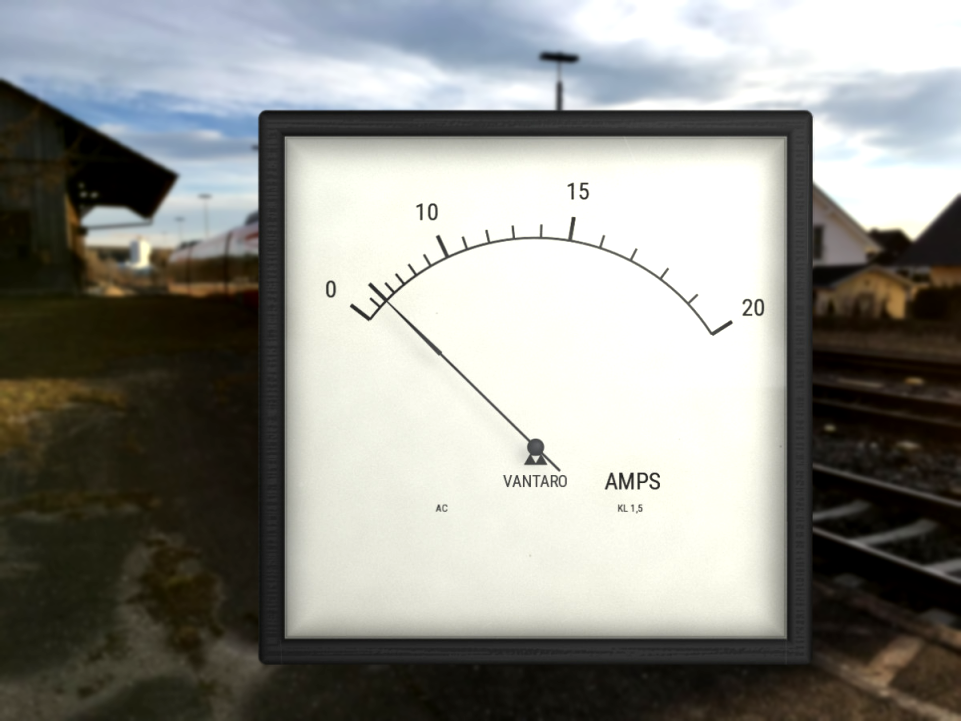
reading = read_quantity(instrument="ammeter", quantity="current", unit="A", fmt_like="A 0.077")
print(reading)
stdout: A 5
